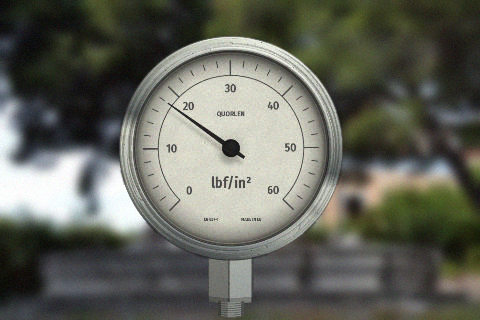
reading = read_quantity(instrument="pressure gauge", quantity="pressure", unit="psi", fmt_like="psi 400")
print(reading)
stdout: psi 18
